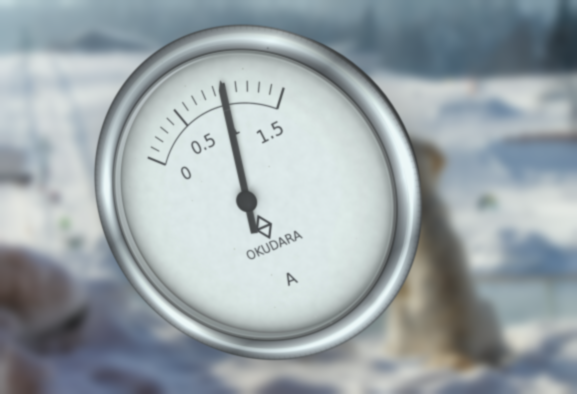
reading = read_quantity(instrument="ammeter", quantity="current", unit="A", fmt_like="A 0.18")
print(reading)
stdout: A 1
